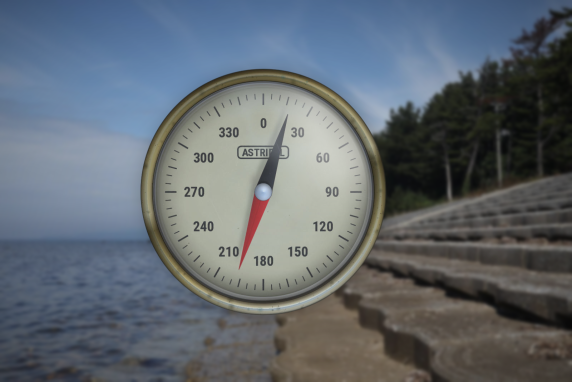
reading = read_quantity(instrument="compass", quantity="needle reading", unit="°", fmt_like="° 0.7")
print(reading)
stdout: ° 197.5
